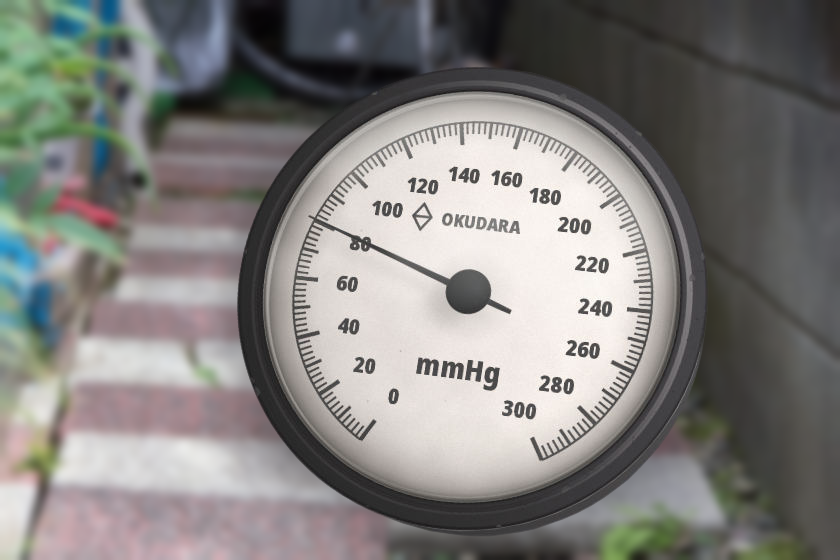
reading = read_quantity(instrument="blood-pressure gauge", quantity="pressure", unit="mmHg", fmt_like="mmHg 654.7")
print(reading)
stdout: mmHg 80
